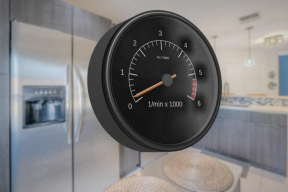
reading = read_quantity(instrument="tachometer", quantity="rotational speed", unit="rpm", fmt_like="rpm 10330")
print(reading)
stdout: rpm 200
